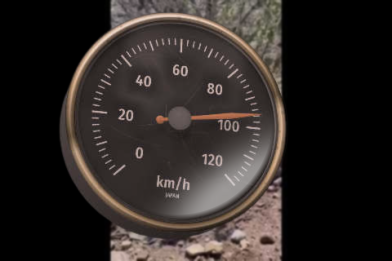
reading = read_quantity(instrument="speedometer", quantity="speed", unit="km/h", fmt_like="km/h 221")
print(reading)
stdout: km/h 96
